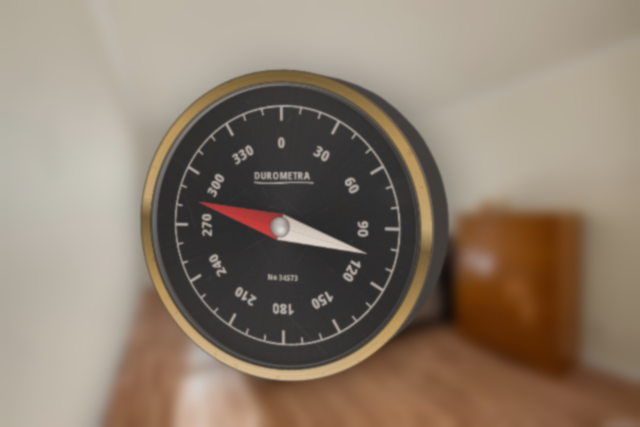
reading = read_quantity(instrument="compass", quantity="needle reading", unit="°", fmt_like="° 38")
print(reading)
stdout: ° 285
